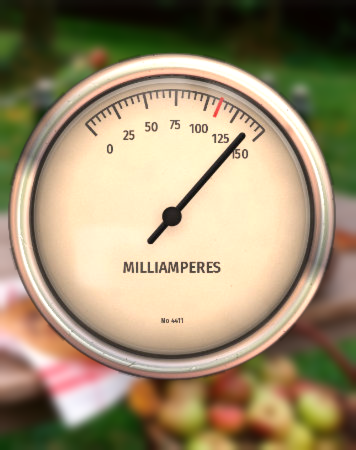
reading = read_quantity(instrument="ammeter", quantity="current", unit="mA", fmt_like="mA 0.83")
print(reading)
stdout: mA 140
